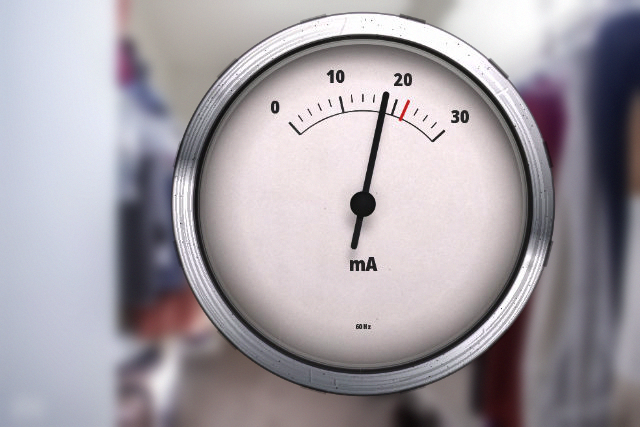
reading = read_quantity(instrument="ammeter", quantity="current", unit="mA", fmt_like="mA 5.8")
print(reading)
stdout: mA 18
